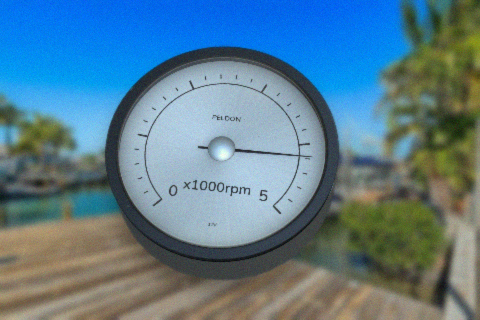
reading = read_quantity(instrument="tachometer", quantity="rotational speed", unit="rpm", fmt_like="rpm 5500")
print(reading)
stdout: rpm 4200
